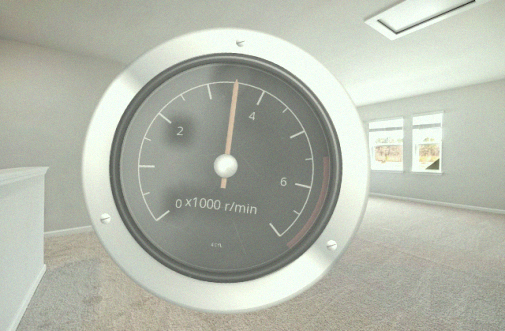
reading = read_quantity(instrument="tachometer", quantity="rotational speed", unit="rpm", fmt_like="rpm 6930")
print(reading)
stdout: rpm 3500
